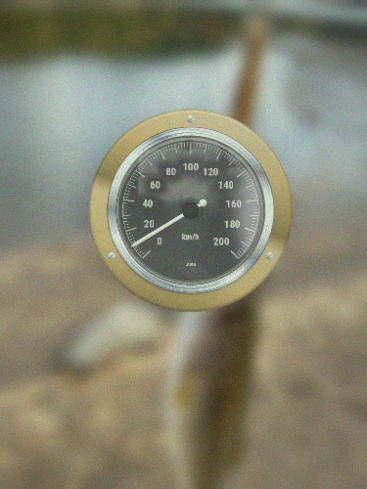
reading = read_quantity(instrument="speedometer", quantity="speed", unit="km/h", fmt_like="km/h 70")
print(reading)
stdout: km/h 10
